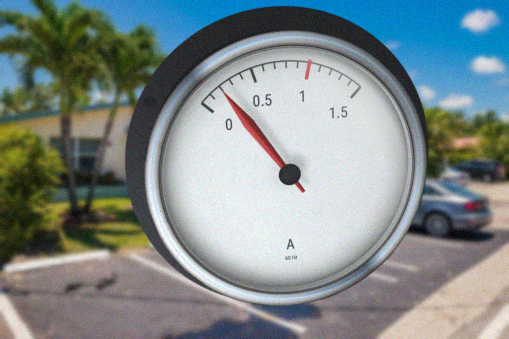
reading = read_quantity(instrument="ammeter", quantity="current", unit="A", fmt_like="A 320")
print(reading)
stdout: A 0.2
